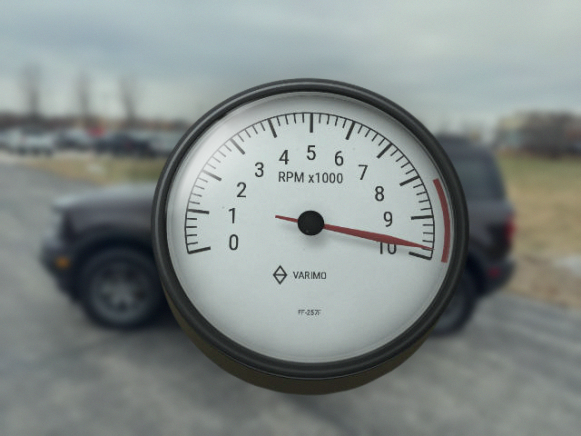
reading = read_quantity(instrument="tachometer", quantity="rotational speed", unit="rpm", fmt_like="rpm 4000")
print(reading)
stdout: rpm 9800
